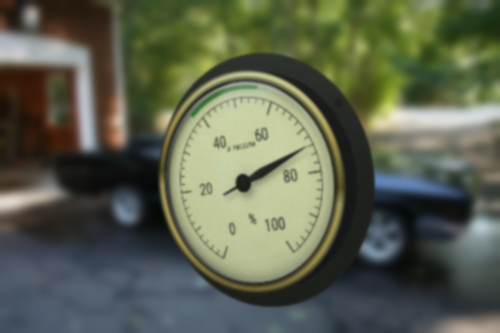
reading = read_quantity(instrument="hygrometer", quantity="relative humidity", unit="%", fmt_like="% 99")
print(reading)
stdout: % 74
